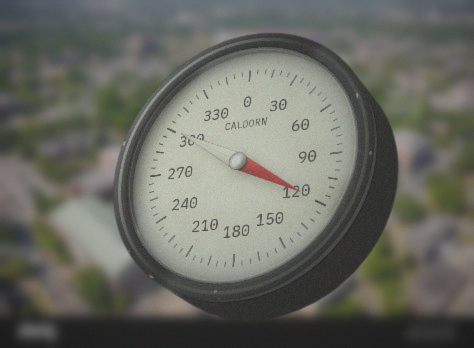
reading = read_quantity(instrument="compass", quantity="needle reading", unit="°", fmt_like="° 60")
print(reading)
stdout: ° 120
